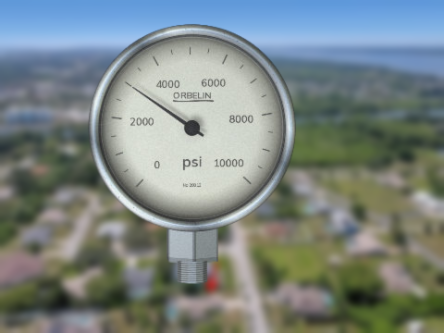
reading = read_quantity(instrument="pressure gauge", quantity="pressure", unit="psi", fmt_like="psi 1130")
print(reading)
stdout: psi 3000
